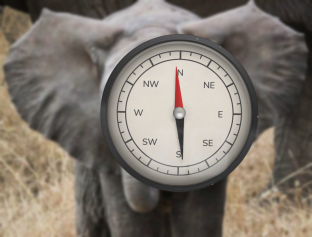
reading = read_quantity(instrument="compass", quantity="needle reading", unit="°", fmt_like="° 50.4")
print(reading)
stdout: ° 355
